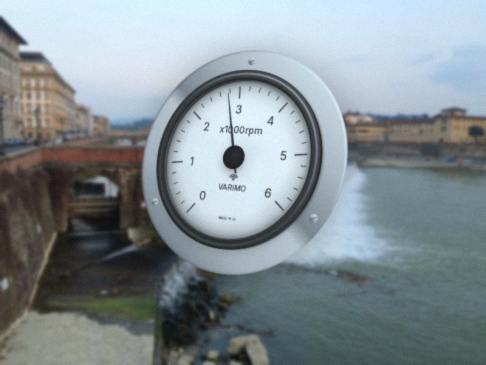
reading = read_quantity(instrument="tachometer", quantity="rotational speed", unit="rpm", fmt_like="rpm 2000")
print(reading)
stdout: rpm 2800
